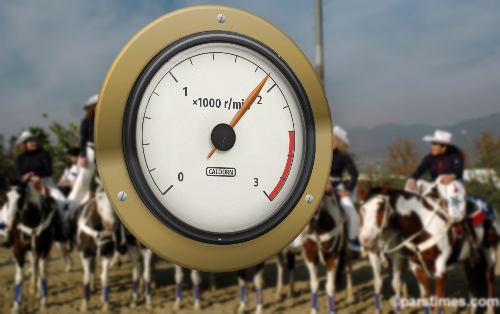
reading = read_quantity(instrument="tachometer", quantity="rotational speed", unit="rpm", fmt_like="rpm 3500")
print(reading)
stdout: rpm 1900
